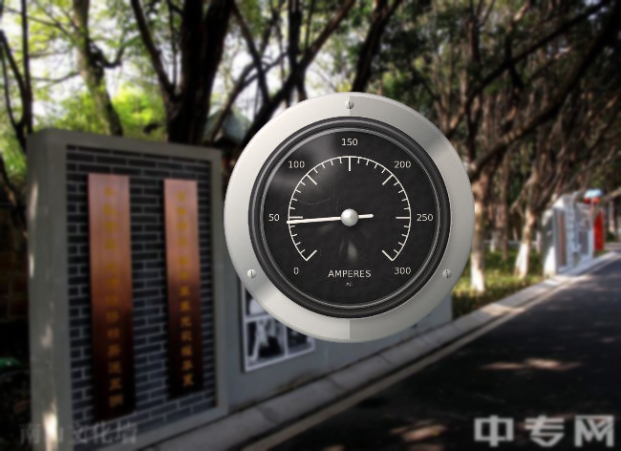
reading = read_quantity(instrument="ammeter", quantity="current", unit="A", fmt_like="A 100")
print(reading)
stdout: A 45
